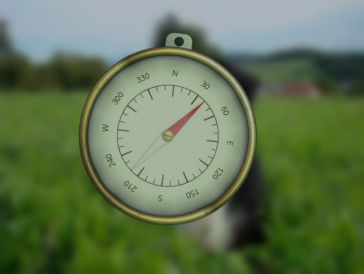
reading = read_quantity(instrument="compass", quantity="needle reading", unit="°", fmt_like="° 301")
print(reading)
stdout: ° 40
